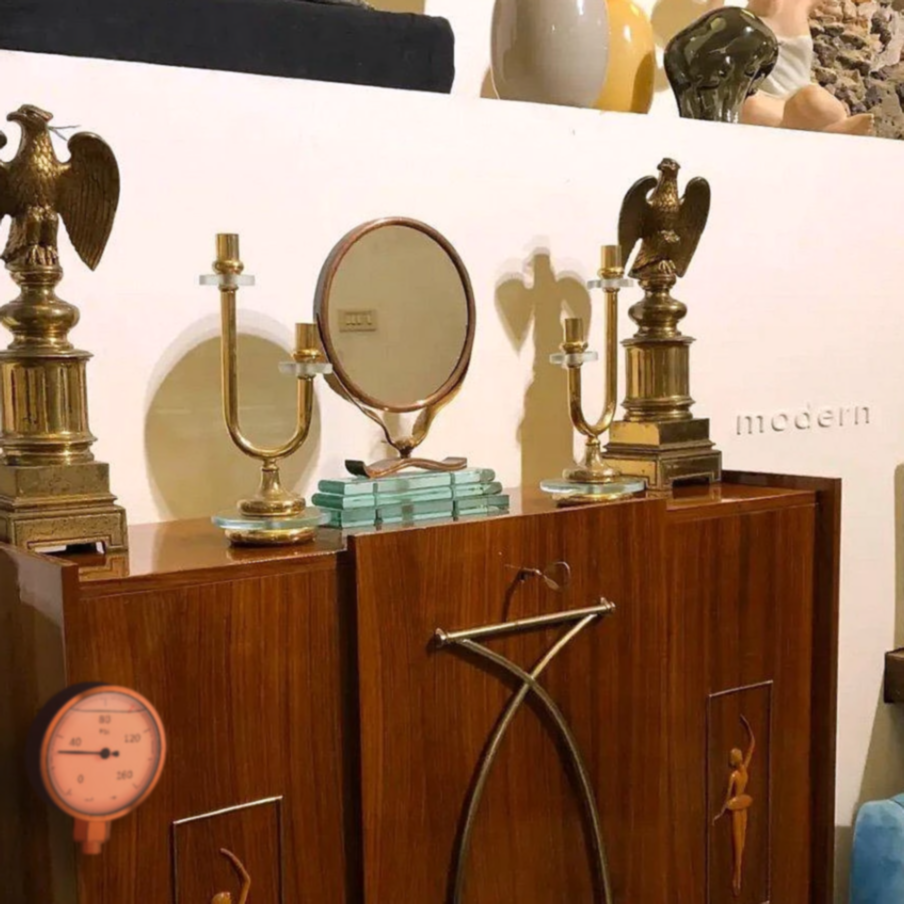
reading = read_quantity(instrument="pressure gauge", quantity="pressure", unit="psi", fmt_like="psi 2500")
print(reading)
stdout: psi 30
